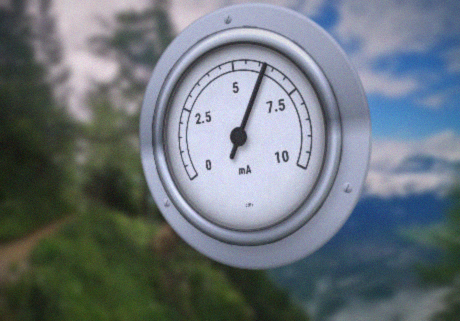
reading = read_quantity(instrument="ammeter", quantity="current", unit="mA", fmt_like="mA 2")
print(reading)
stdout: mA 6.25
